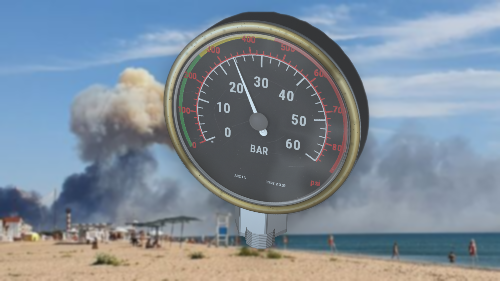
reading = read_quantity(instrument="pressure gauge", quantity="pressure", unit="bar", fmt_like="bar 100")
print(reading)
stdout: bar 24
